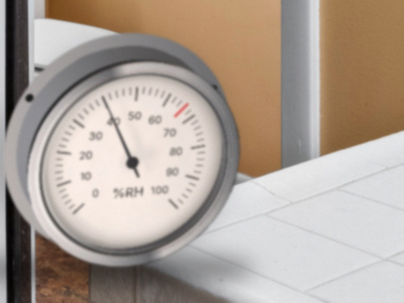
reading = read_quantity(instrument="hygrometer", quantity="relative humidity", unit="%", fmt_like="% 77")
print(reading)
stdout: % 40
